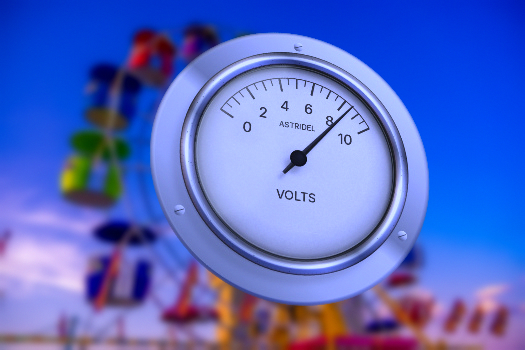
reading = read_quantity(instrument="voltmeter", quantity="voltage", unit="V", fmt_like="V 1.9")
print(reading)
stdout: V 8.5
